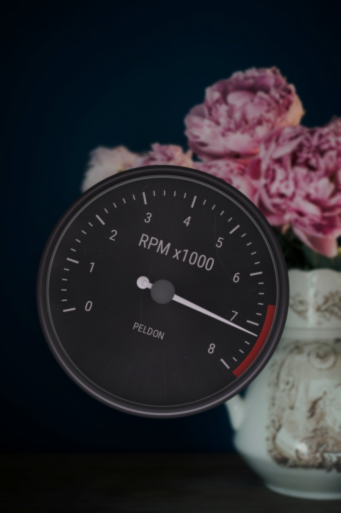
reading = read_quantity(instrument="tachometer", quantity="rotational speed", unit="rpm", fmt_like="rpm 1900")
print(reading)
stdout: rpm 7200
